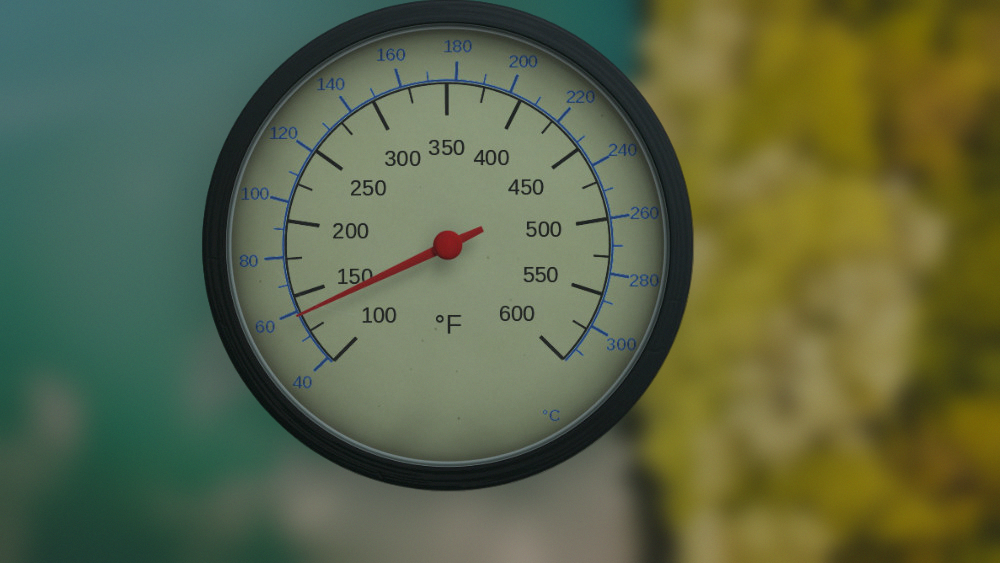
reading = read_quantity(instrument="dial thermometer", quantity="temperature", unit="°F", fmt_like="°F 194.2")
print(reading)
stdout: °F 137.5
